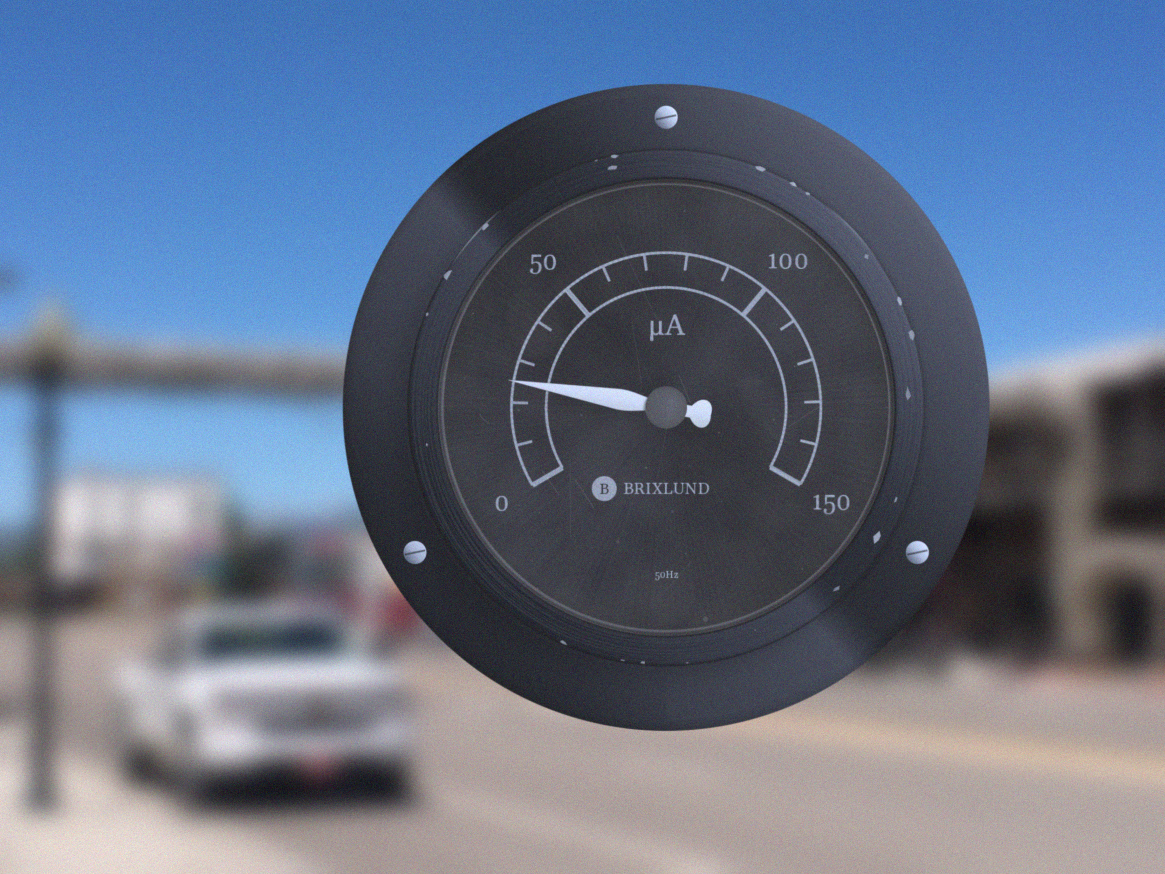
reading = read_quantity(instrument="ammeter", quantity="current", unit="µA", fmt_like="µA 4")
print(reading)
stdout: µA 25
